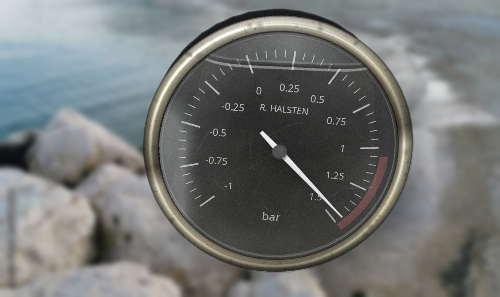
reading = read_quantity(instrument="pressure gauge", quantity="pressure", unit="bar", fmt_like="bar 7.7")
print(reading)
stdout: bar 1.45
